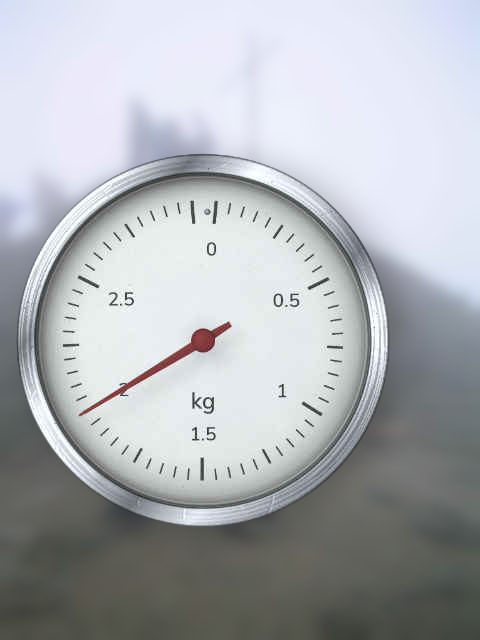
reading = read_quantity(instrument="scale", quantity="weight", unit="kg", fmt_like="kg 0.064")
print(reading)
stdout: kg 2
